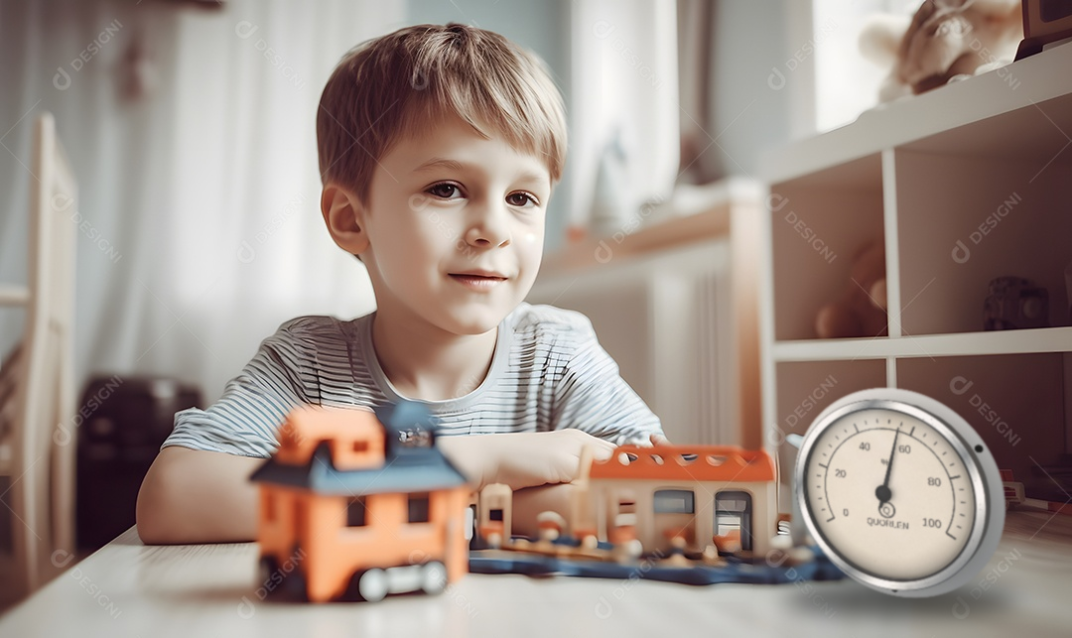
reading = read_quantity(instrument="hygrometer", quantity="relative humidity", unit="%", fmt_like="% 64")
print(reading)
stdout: % 56
